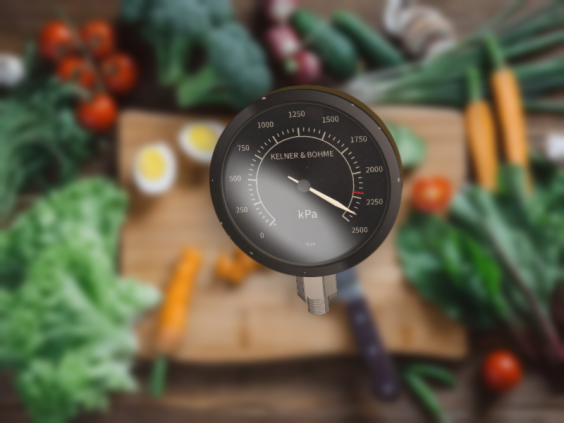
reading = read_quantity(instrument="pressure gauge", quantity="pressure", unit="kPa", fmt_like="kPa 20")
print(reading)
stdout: kPa 2400
